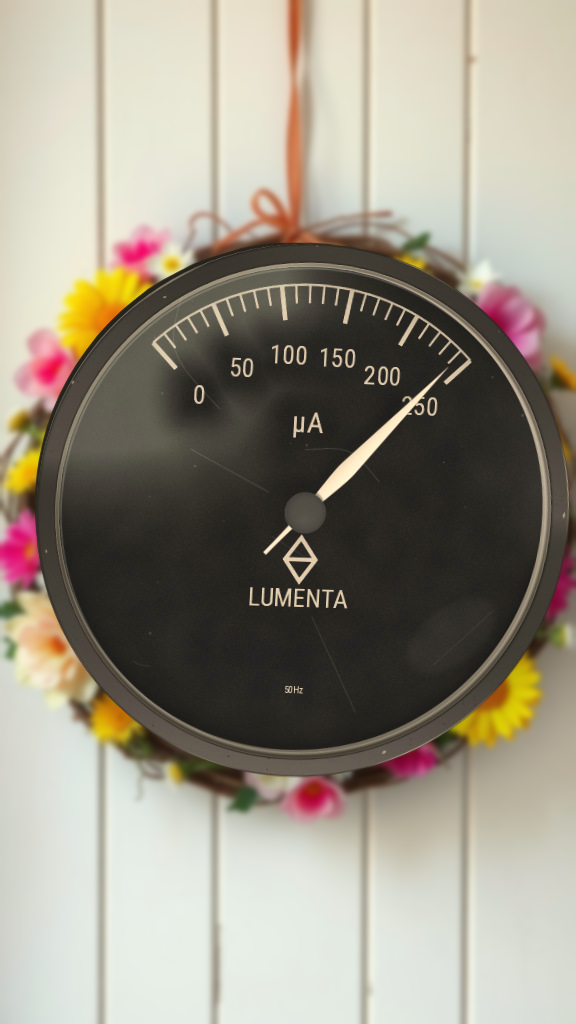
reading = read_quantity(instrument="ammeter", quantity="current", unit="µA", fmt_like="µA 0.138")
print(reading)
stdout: µA 240
